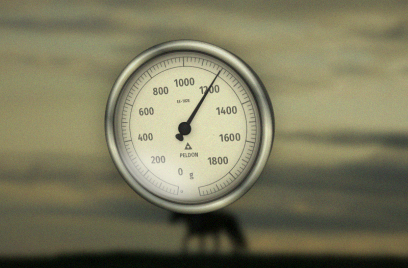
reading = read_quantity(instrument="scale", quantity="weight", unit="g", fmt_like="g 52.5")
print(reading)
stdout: g 1200
